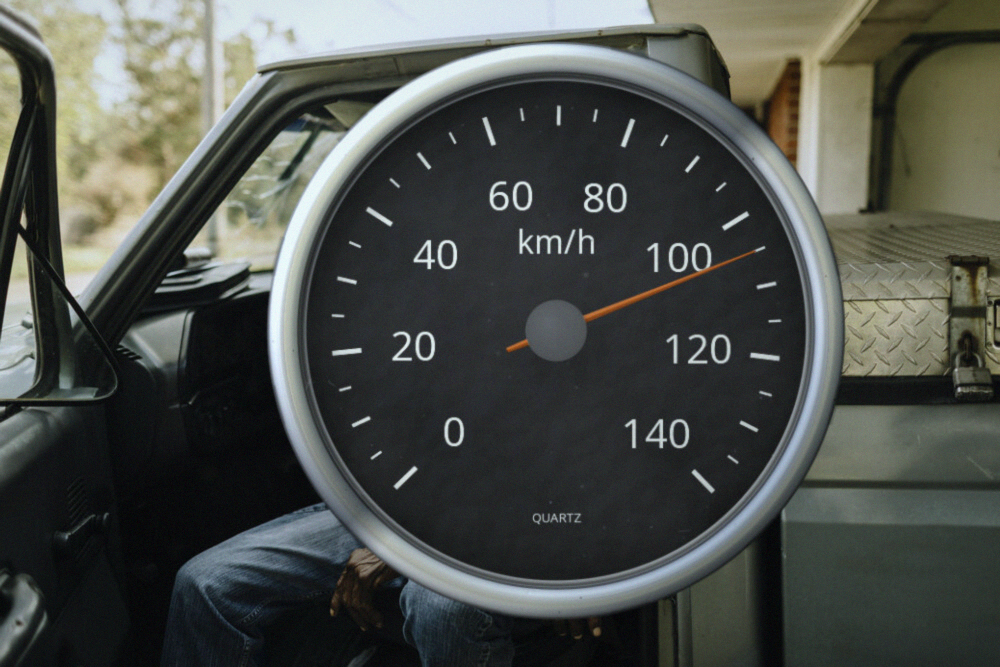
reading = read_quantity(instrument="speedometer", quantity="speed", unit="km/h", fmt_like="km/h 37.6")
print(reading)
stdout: km/h 105
